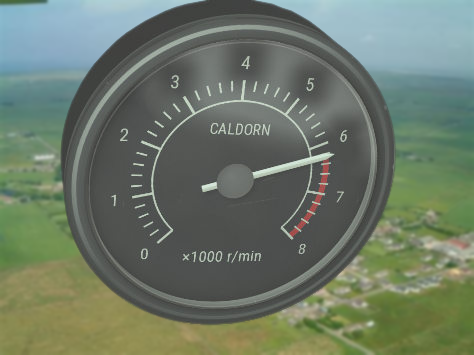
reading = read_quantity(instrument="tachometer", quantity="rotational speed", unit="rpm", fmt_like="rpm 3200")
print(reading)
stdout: rpm 6200
